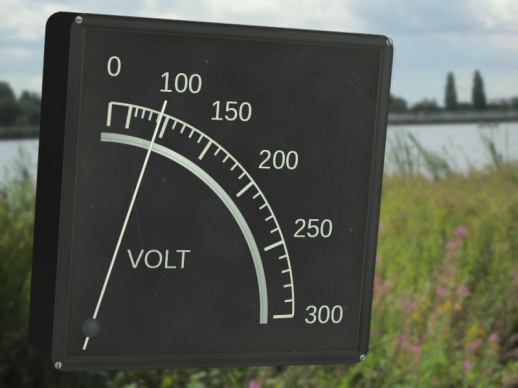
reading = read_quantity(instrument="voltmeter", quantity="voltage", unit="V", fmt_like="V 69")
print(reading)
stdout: V 90
